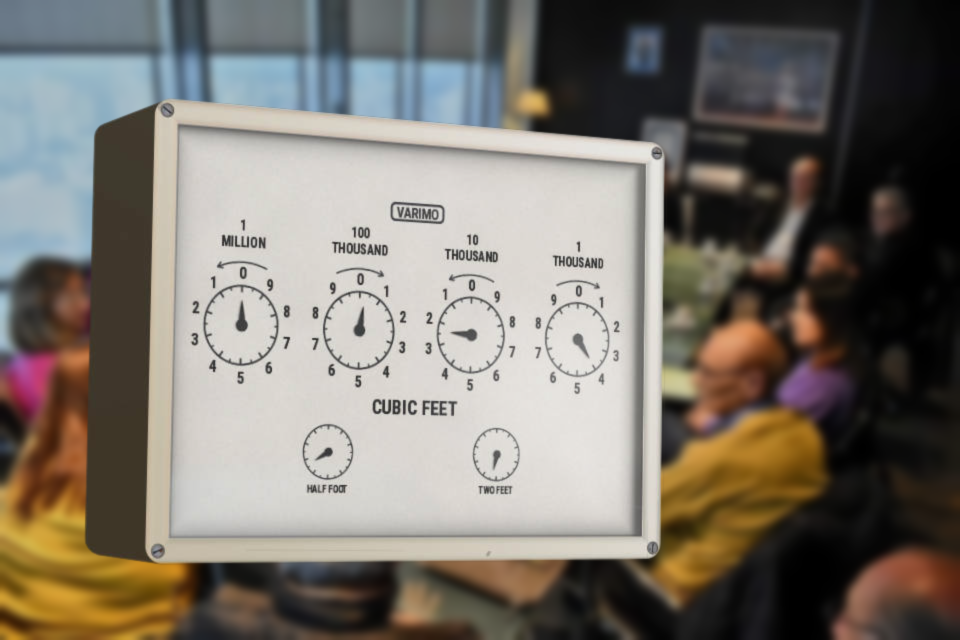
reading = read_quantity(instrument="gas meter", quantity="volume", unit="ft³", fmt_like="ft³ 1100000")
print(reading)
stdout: ft³ 2400
